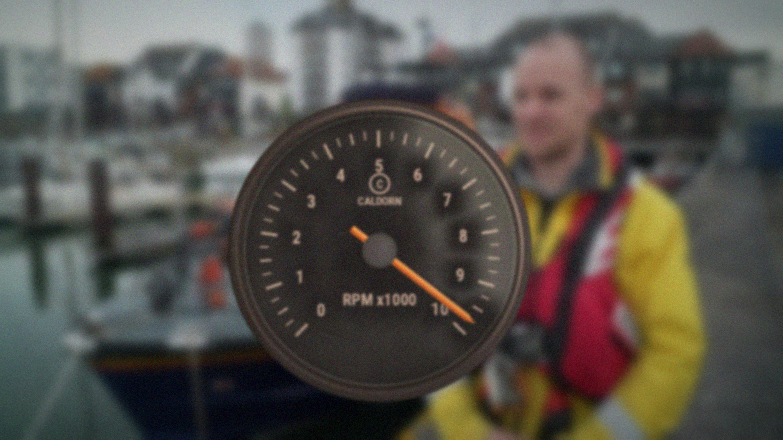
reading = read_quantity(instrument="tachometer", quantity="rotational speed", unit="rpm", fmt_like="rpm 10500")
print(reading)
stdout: rpm 9750
